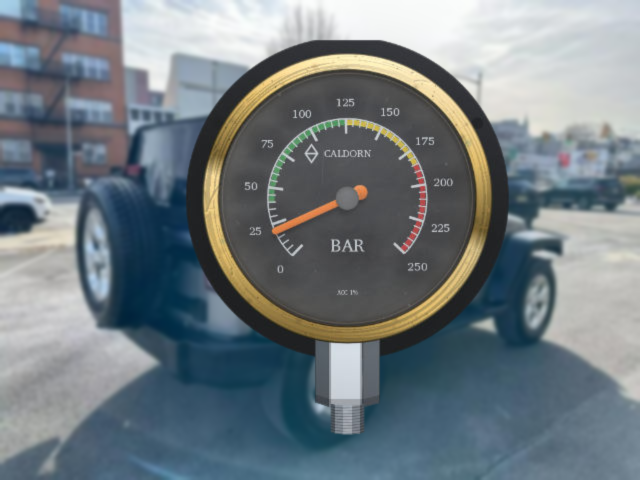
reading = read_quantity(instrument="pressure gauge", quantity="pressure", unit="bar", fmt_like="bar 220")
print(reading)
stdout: bar 20
